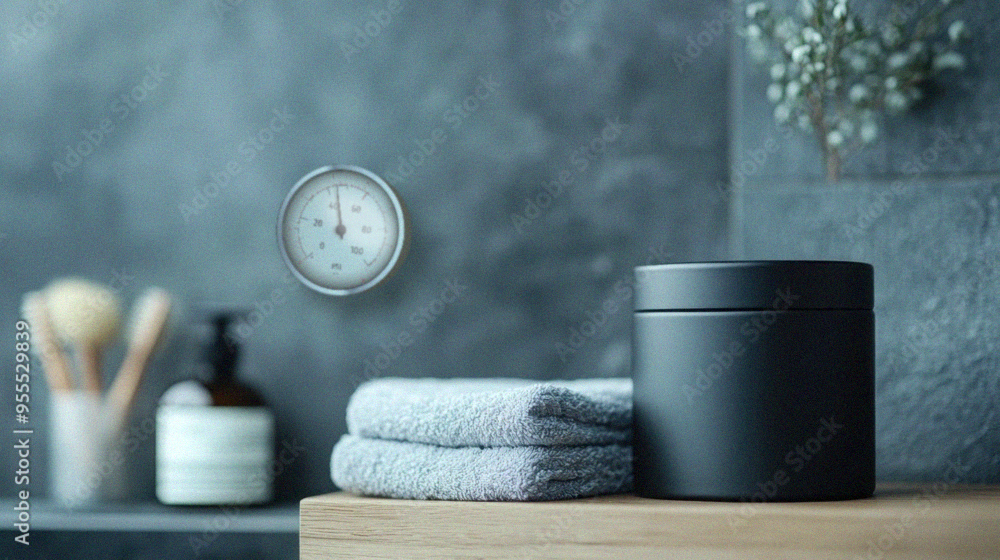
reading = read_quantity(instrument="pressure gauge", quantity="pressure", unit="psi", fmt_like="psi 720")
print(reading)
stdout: psi 45
